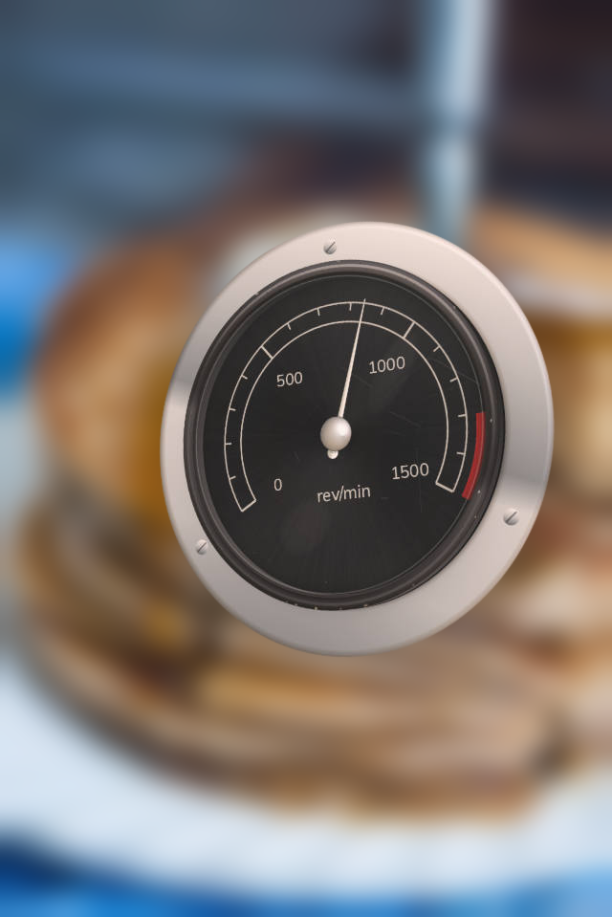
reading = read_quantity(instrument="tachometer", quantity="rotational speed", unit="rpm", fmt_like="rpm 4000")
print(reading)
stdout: rpm 850
